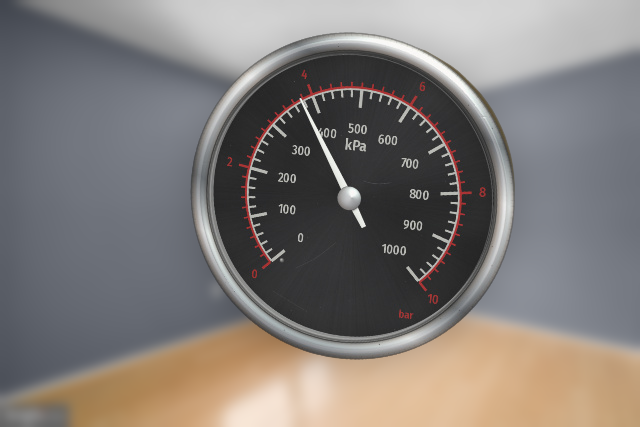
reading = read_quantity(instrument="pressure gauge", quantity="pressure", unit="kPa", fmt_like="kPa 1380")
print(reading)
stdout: kPa 380
